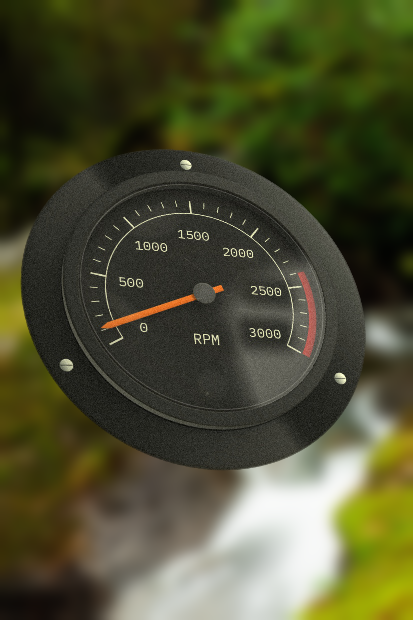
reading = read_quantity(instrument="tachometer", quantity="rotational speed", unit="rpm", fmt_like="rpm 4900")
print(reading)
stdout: rpm 100
